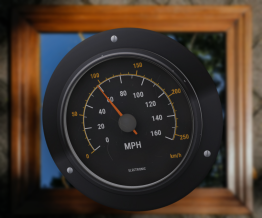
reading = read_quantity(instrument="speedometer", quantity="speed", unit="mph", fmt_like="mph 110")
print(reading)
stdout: mph 60
